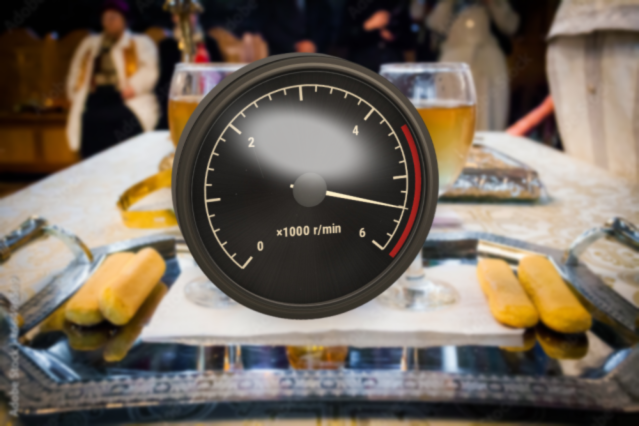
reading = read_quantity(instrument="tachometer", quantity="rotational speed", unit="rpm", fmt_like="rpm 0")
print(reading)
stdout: rpm 5400
